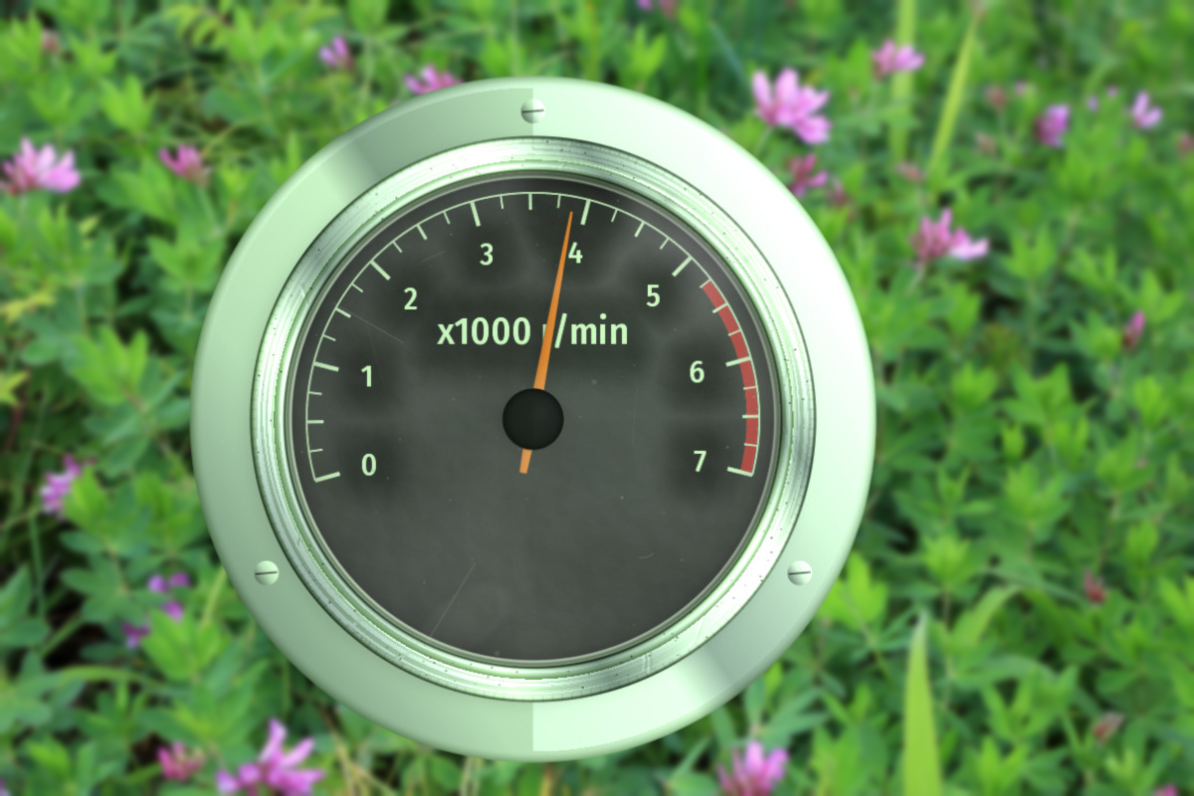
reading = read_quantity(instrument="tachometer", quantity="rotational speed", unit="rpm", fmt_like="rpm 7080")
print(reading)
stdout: rpm 3875
